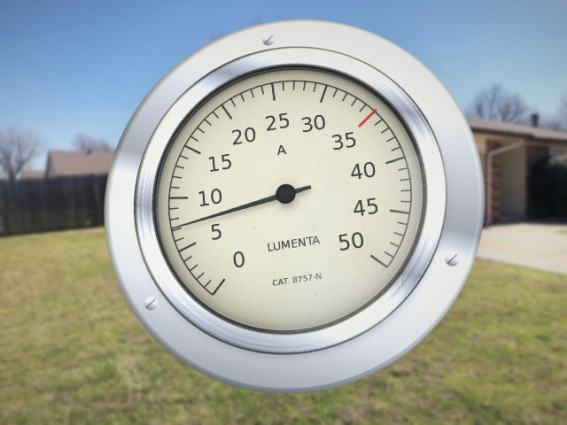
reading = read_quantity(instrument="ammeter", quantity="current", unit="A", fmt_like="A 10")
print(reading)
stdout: A 7
